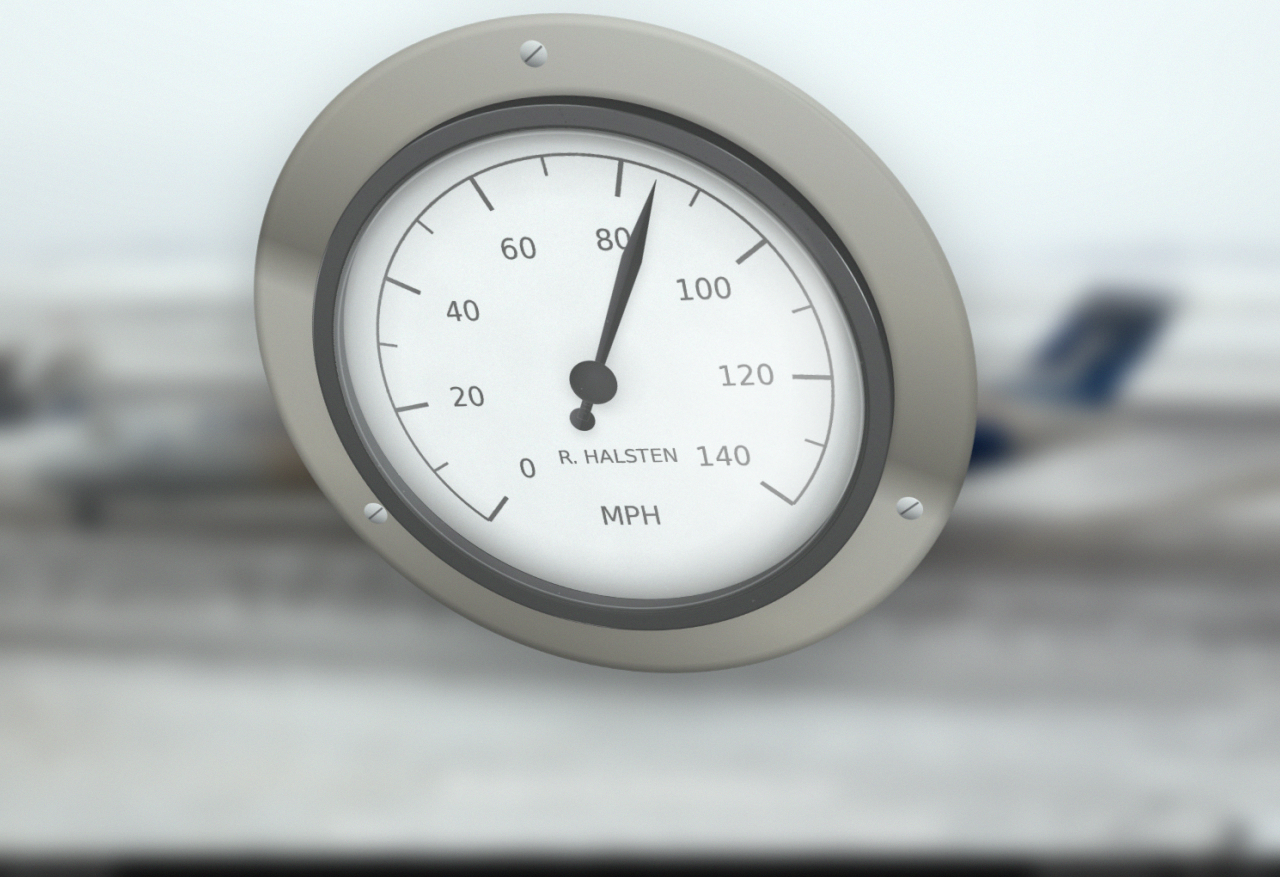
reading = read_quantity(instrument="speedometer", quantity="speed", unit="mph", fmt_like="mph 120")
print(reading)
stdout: mph 85
